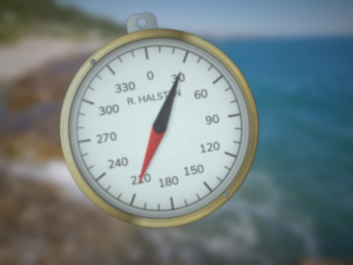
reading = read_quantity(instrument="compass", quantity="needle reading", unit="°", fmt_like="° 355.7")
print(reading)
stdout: ° 210
